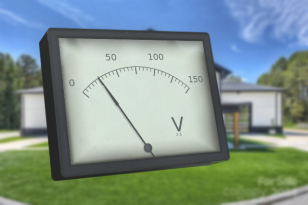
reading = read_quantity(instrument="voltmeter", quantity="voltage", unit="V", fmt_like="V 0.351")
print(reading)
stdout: V 25
